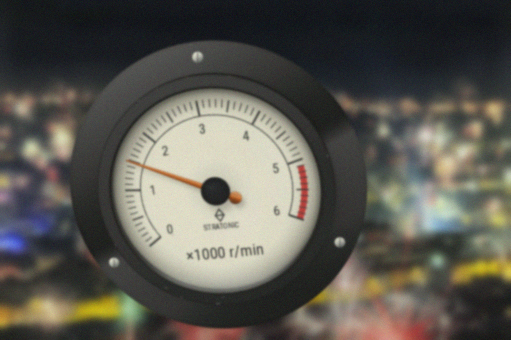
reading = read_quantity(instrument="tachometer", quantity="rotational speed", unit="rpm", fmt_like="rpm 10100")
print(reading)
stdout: rpm 1500
